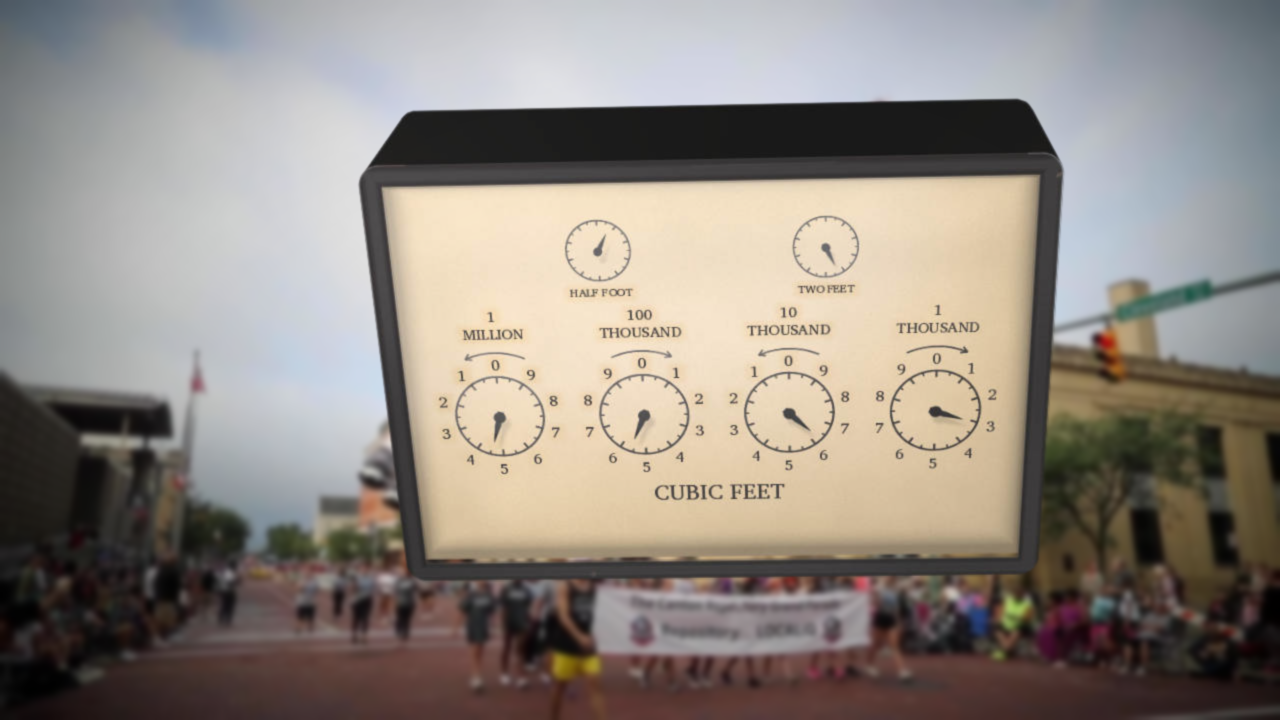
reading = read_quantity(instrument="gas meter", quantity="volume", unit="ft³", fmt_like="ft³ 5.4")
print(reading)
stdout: ft³ 456300
